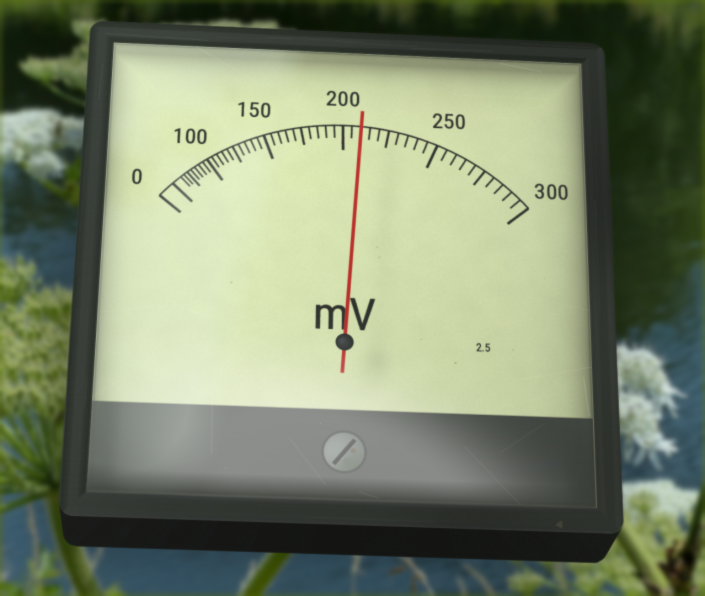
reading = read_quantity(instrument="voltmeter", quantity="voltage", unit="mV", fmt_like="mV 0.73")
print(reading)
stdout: mV 210
